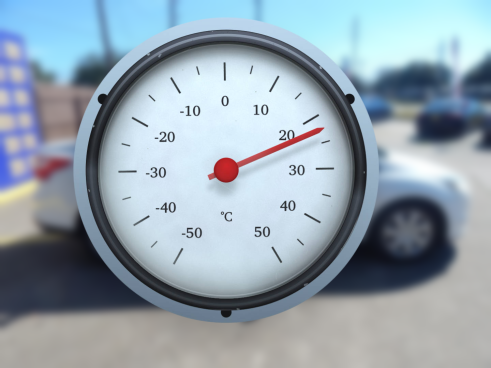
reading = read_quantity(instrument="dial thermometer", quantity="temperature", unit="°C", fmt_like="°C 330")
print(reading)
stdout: °C 22.5
